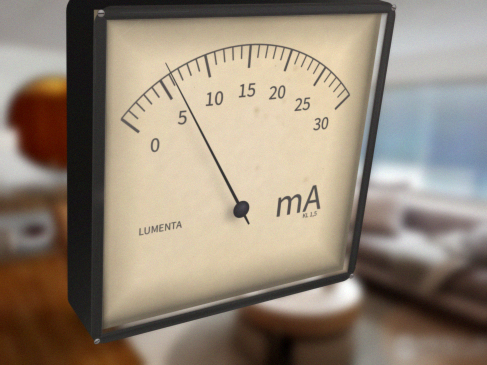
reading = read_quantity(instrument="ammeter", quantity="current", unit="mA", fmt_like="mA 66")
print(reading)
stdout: mA 6
